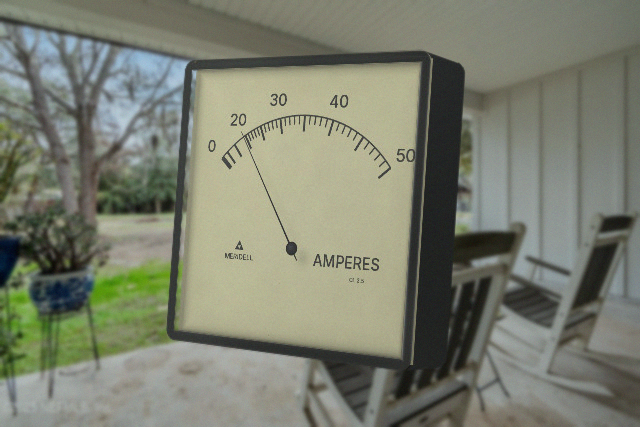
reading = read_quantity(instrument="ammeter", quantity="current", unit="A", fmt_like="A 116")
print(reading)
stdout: A 20
